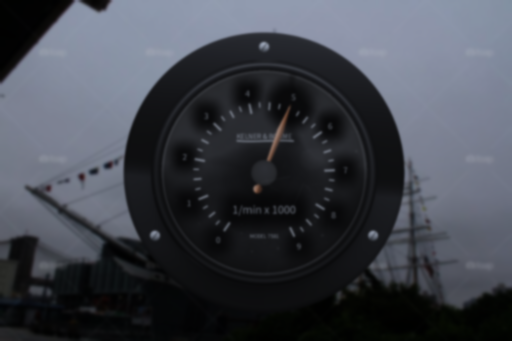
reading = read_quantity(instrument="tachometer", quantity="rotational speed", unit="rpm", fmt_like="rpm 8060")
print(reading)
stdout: rpm 5000
